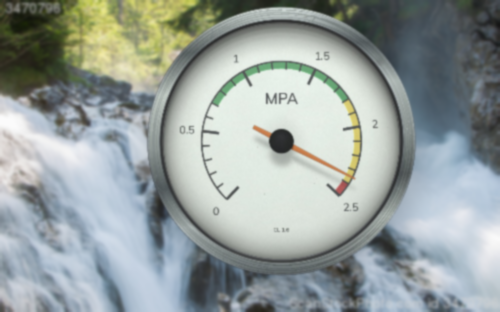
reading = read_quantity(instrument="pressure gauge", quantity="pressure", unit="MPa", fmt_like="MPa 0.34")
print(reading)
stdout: MPa 2.35
